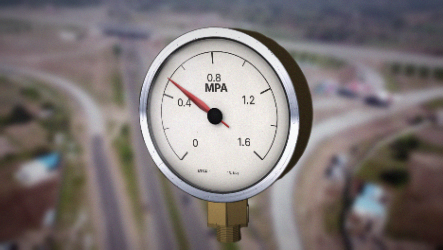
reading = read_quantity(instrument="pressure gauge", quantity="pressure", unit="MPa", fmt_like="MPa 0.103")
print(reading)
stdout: MPa 0.5
